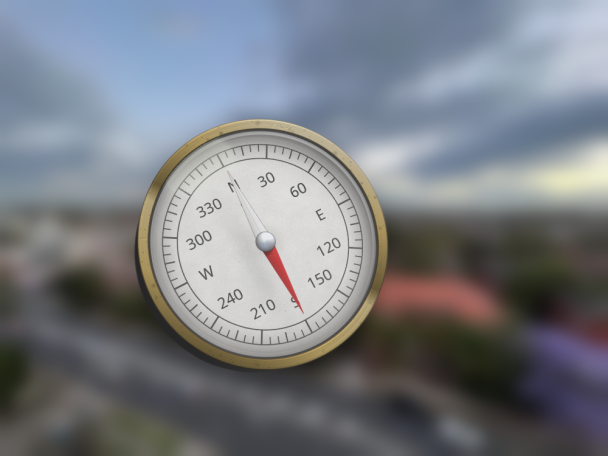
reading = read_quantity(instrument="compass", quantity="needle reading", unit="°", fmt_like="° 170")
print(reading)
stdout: ° 180
